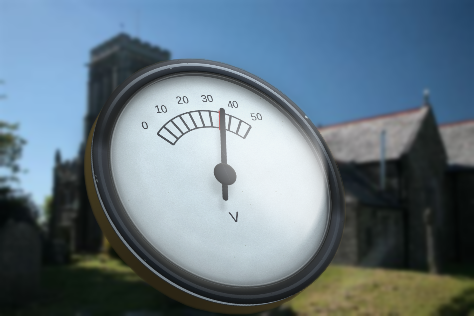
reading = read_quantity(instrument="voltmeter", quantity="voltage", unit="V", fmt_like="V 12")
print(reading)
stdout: V 35
